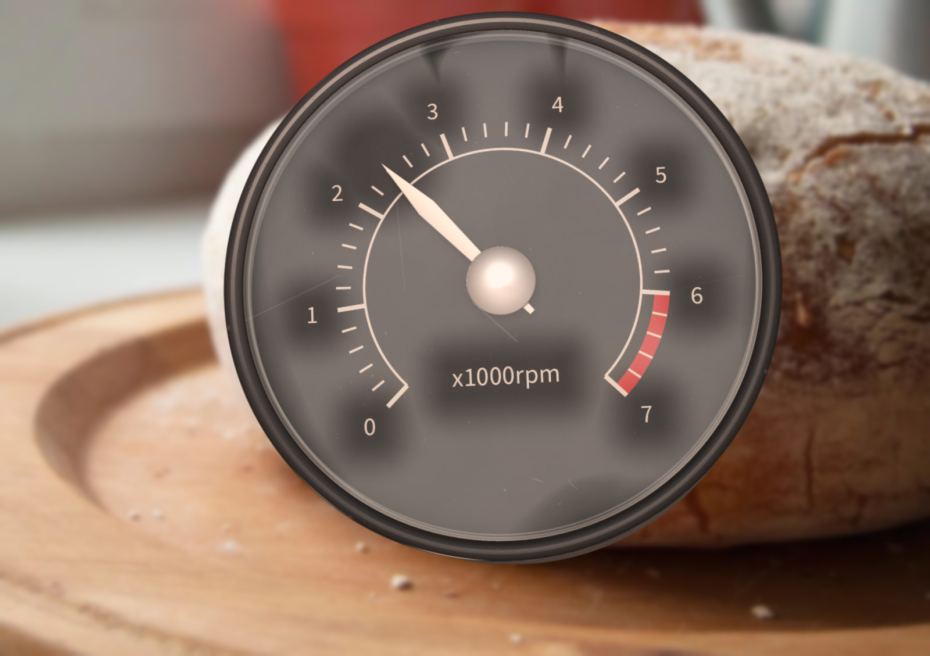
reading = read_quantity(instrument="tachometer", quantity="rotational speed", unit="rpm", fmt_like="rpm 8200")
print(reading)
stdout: rpm 2400
